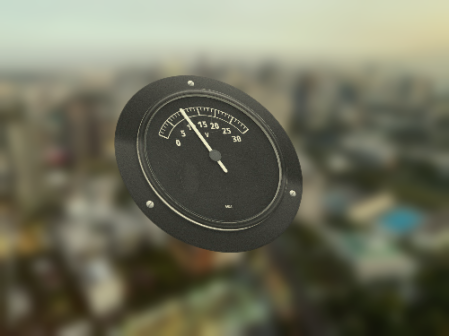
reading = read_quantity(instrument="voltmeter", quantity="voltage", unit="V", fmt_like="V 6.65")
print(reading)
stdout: V 10
